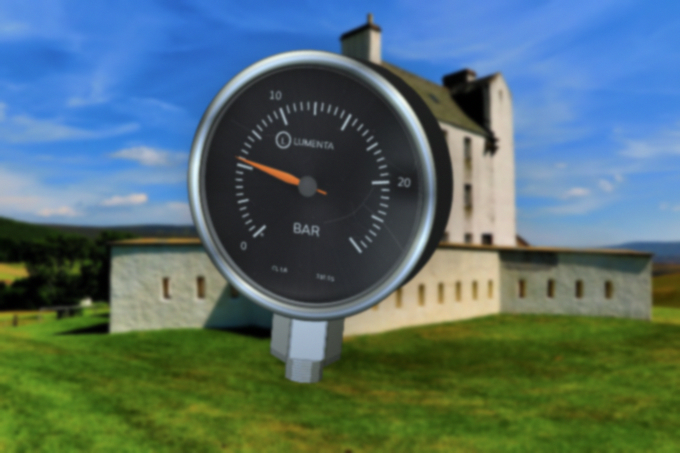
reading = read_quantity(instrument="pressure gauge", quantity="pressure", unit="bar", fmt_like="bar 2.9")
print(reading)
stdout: bar 5.5
